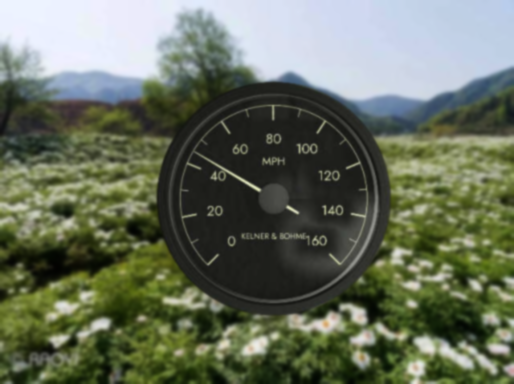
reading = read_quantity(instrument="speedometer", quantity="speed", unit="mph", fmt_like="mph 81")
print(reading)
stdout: mph 45
